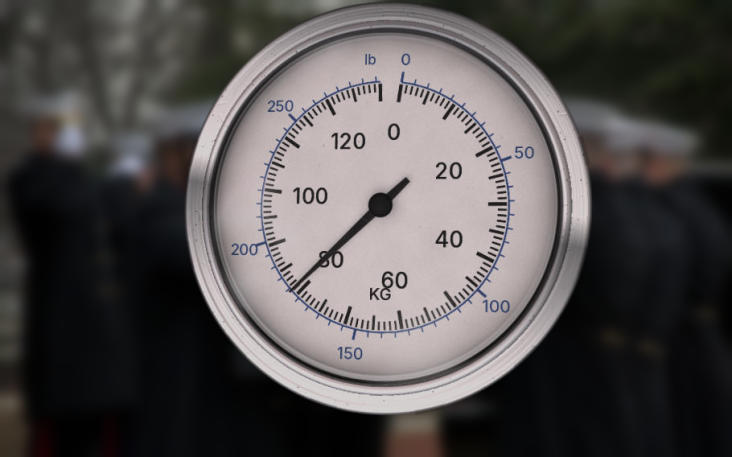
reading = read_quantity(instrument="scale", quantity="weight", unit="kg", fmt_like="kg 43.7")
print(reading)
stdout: kg 81
